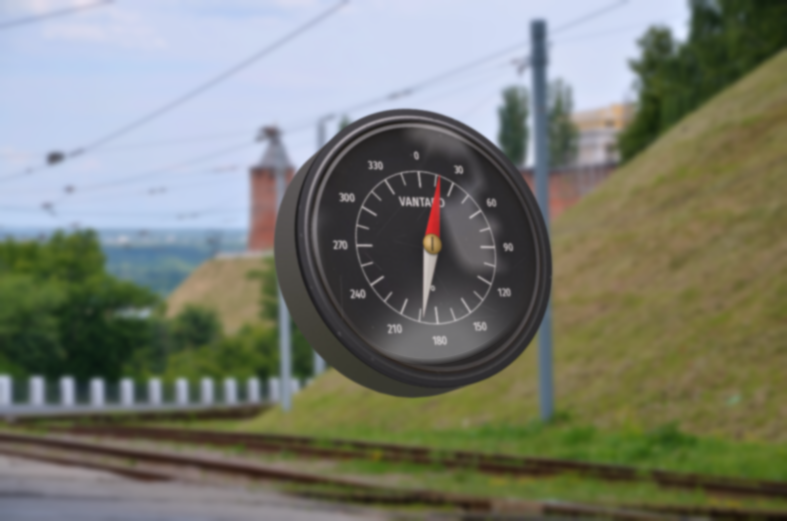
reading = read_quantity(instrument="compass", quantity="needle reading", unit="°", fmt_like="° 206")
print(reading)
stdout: ° 15
